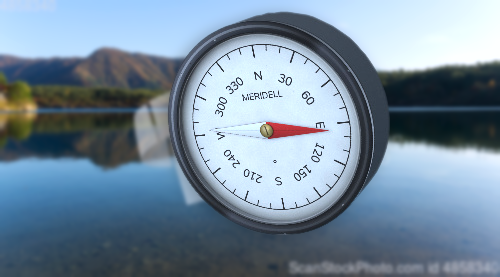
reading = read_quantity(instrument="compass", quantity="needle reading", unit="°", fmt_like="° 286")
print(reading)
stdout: ° 95
